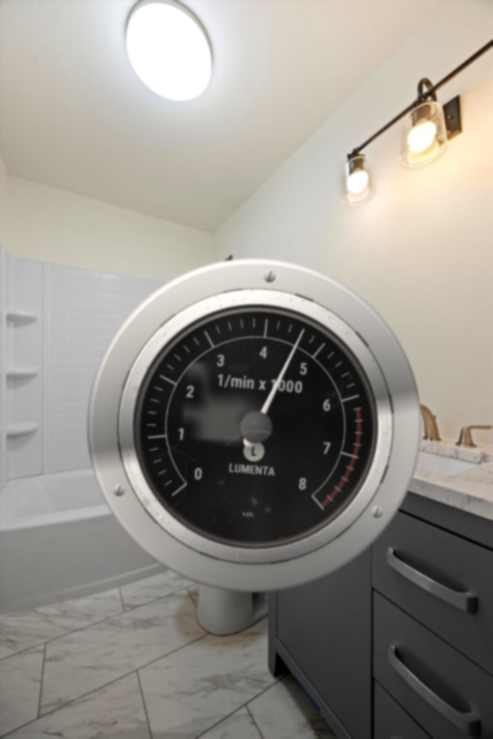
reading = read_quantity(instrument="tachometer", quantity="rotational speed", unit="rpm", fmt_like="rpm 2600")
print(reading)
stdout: rpm 4600
